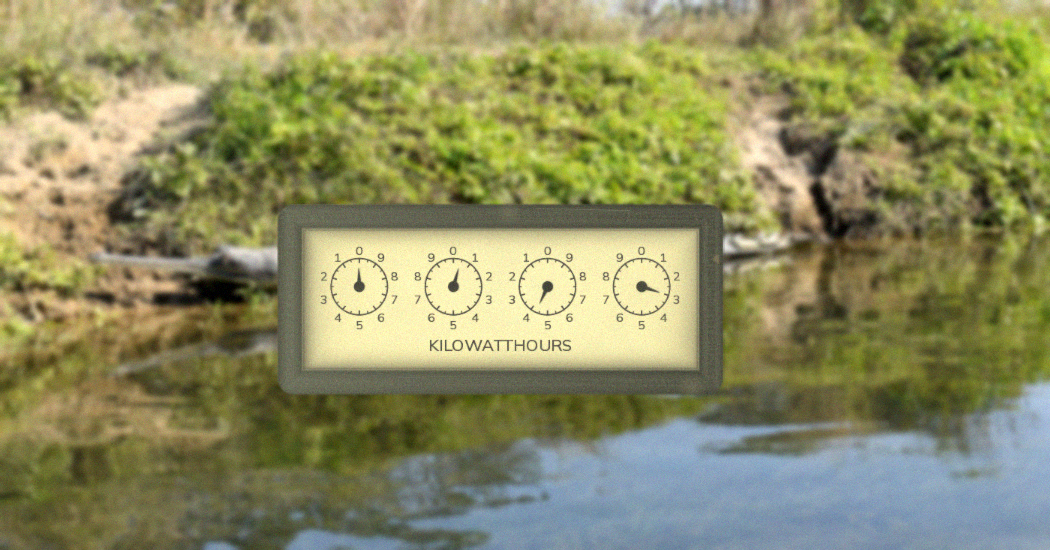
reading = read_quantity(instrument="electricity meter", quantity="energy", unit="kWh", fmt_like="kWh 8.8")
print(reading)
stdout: kWh 43
